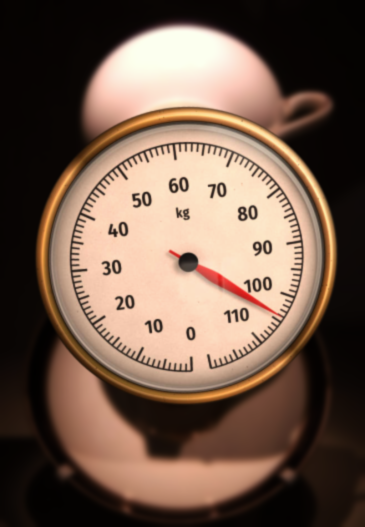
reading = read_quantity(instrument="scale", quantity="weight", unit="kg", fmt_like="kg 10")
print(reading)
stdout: kg 104
